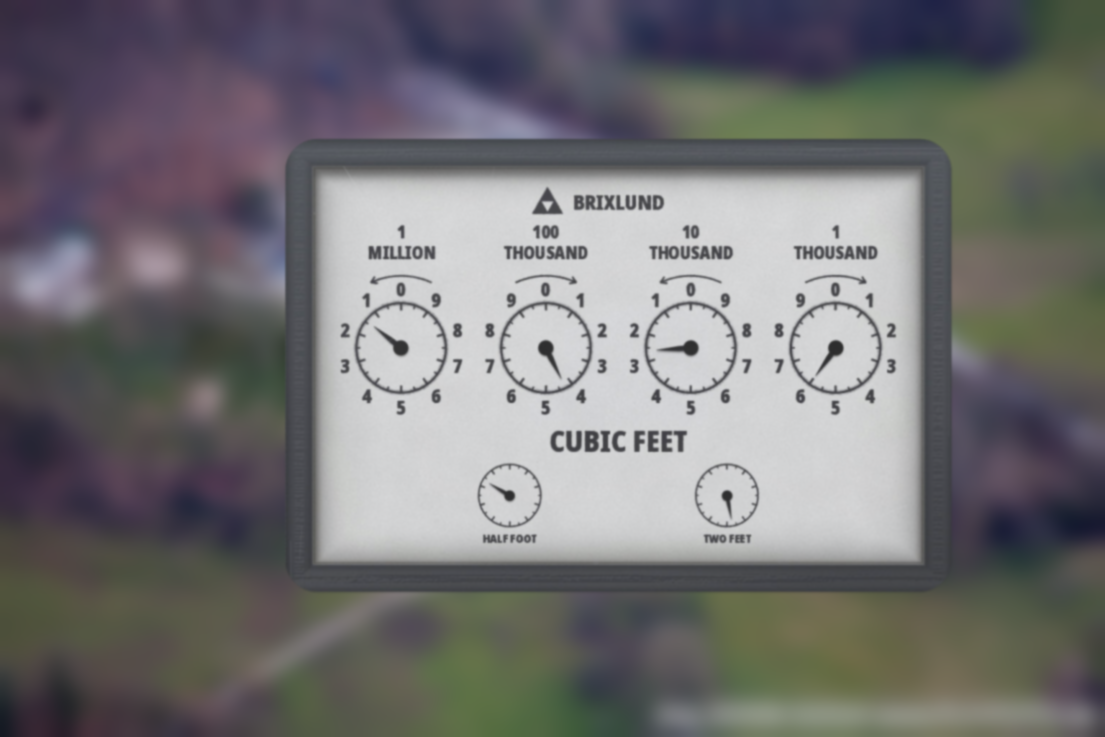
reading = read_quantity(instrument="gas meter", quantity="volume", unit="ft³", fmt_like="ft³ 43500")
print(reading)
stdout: ft³ 142600
